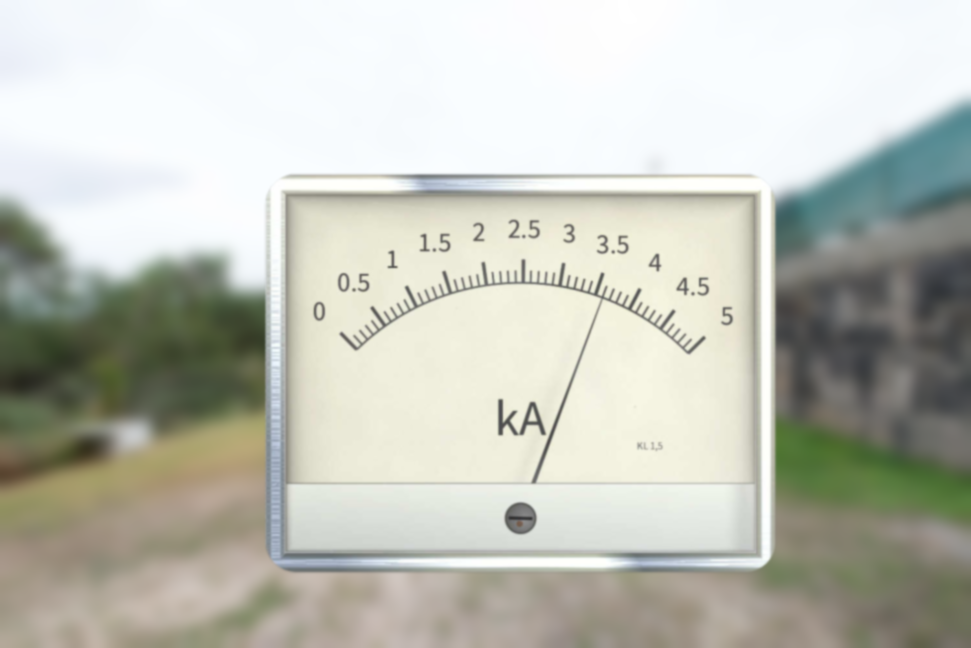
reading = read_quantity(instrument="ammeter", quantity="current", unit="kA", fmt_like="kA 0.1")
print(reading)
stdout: kA 3.6
